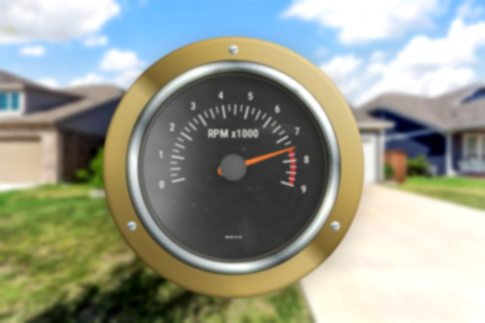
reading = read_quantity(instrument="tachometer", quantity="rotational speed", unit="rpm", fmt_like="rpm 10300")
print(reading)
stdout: rpm 7500
